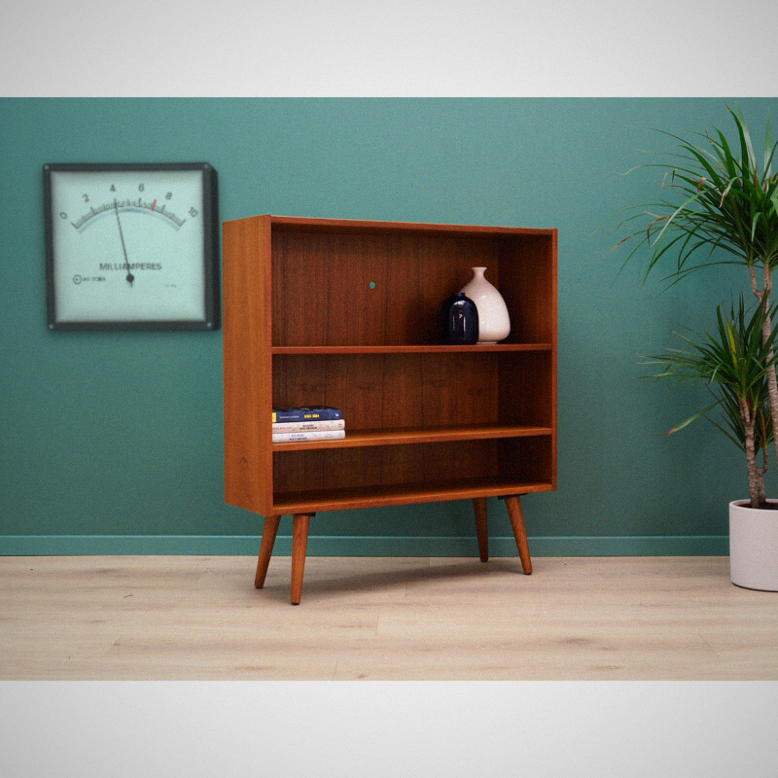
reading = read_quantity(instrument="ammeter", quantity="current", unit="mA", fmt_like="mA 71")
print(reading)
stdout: mA 4
